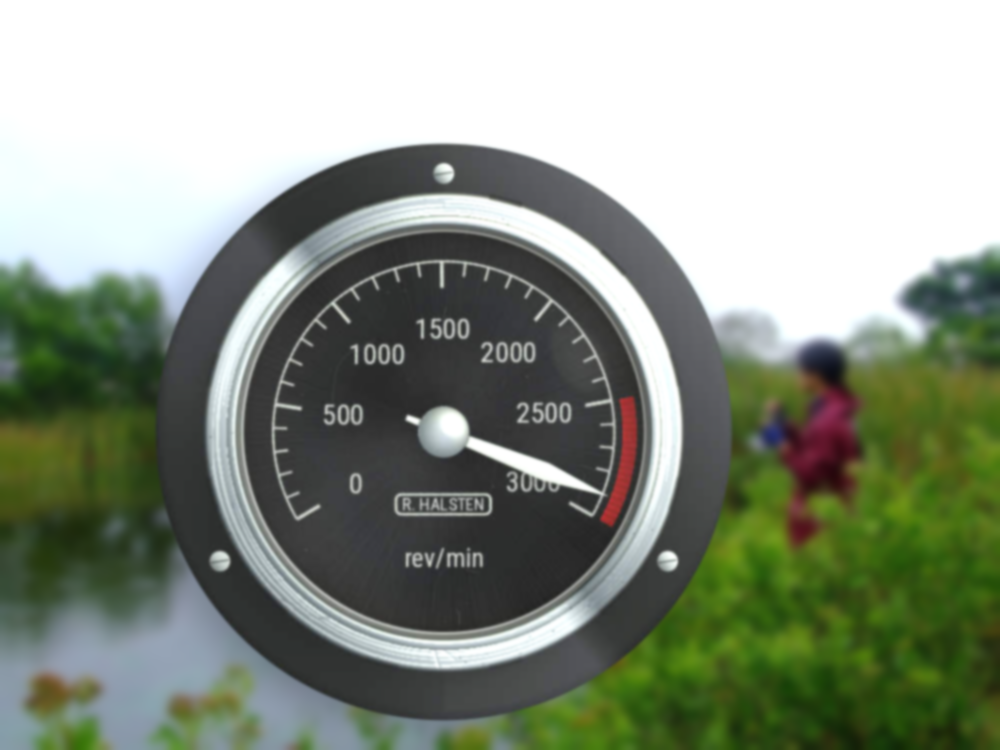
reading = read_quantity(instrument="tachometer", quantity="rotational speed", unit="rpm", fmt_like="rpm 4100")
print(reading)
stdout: rpm 2900
